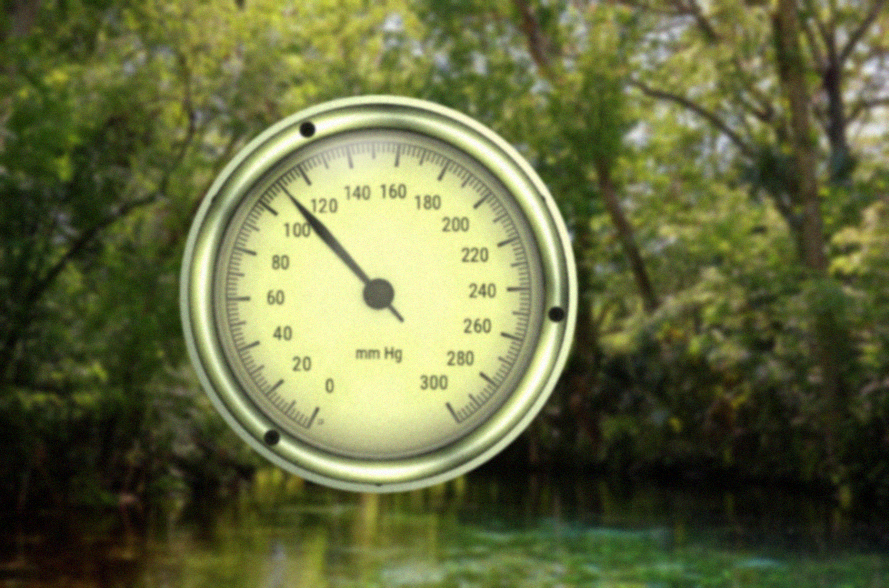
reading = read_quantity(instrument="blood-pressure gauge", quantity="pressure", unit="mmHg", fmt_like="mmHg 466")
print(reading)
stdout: mmHg 110
